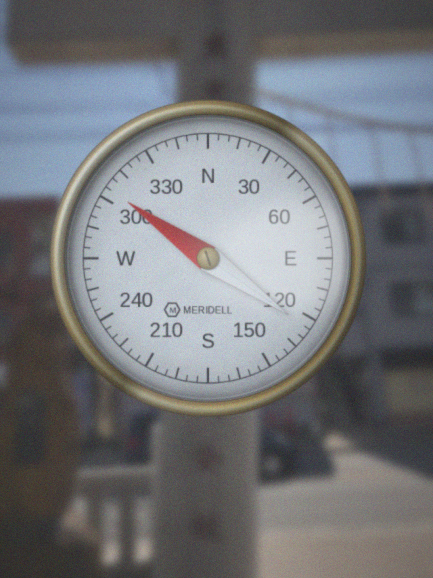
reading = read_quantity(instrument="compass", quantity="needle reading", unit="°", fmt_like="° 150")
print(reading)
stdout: ° 305
